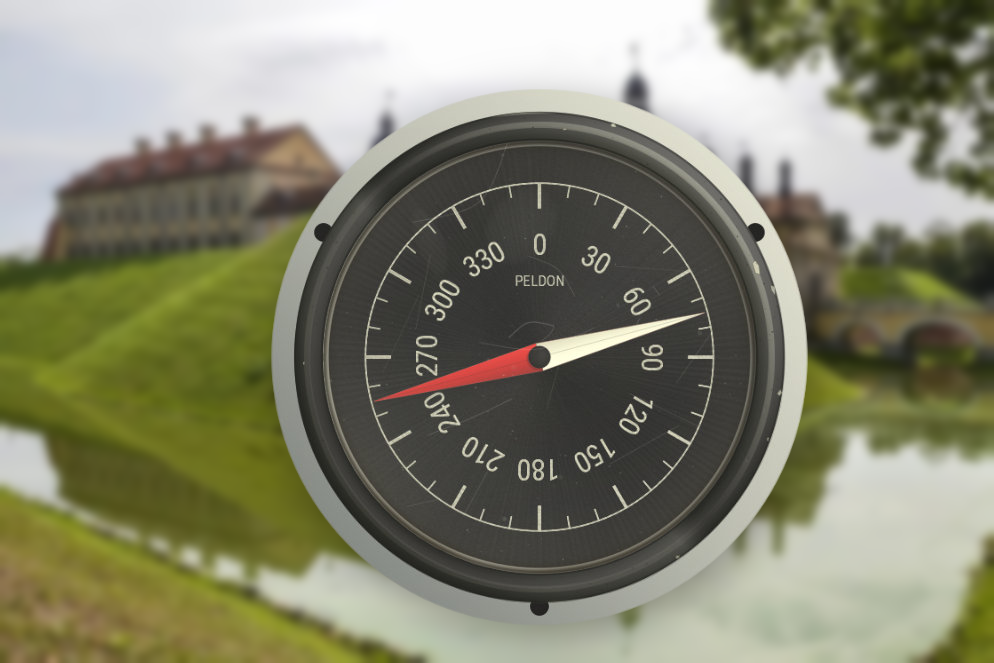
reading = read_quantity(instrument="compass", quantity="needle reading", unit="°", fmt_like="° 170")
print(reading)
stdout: ° 255
